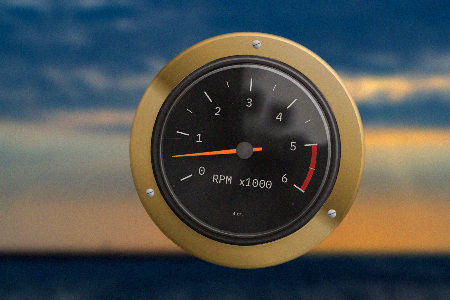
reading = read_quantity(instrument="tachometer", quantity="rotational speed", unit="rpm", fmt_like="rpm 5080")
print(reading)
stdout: rpm 500
